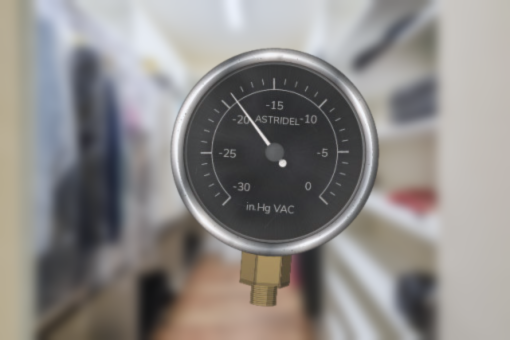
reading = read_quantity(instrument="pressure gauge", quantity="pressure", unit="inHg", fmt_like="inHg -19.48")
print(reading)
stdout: inHg -19
